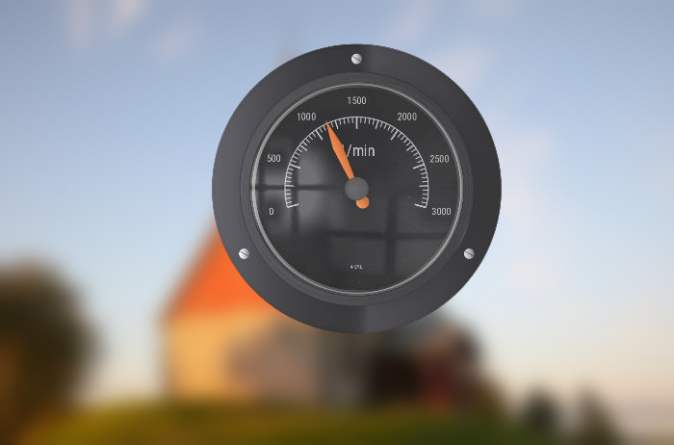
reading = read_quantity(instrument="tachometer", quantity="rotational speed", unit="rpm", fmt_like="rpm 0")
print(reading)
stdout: rpm 1150
